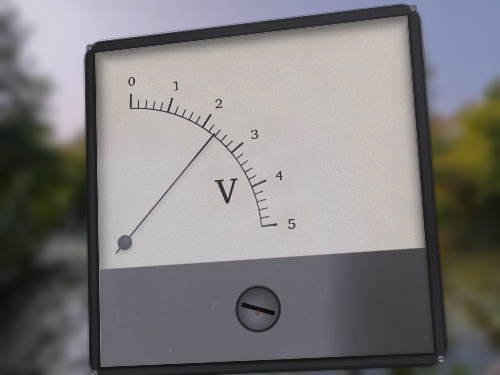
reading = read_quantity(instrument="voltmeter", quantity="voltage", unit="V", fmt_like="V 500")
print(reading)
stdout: V 2.4
